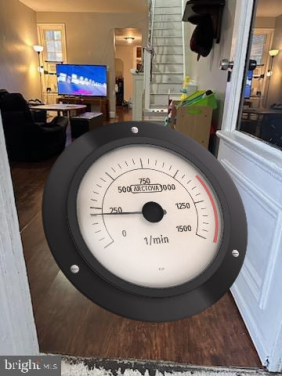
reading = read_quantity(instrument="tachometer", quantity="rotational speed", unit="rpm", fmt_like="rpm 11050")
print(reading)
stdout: rpm 200
